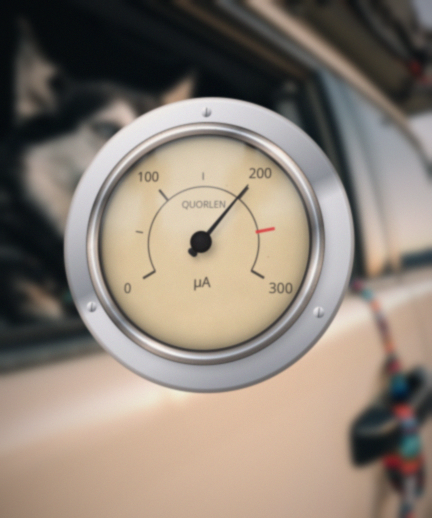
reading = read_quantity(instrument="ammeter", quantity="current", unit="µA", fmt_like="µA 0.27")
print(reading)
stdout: µA 200
